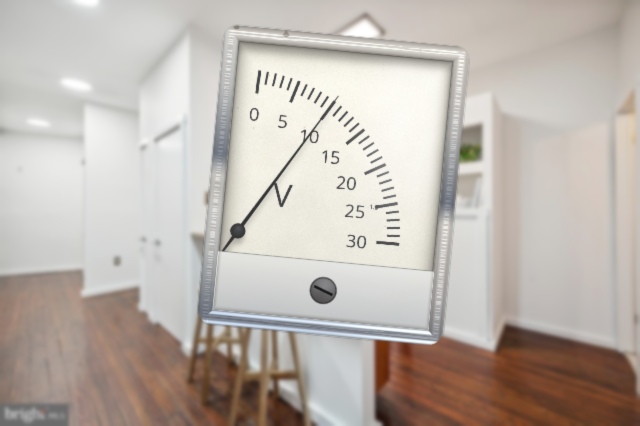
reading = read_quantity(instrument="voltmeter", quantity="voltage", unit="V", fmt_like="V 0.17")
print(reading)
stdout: V 10
